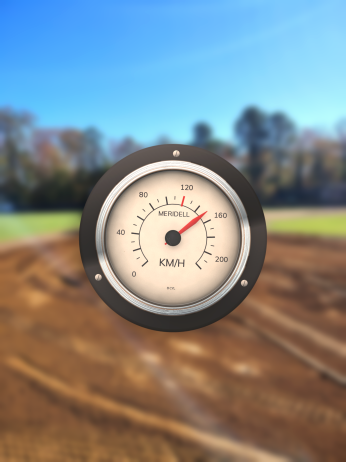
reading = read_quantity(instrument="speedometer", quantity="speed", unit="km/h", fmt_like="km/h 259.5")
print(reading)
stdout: km/h 150
